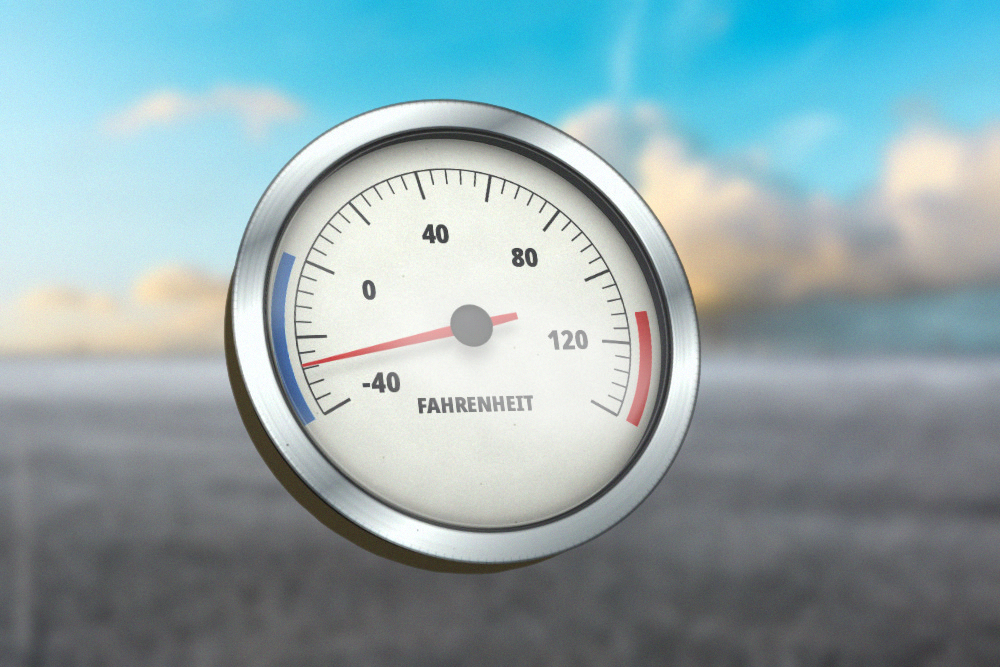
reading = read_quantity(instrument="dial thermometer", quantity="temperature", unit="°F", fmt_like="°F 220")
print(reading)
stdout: °F -28
